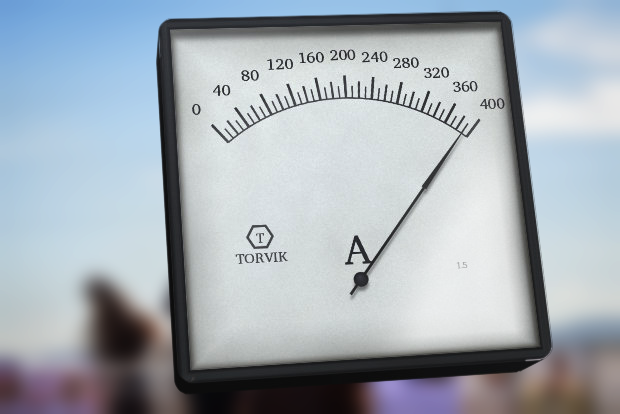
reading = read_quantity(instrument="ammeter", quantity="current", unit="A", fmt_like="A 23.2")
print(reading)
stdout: A 390
